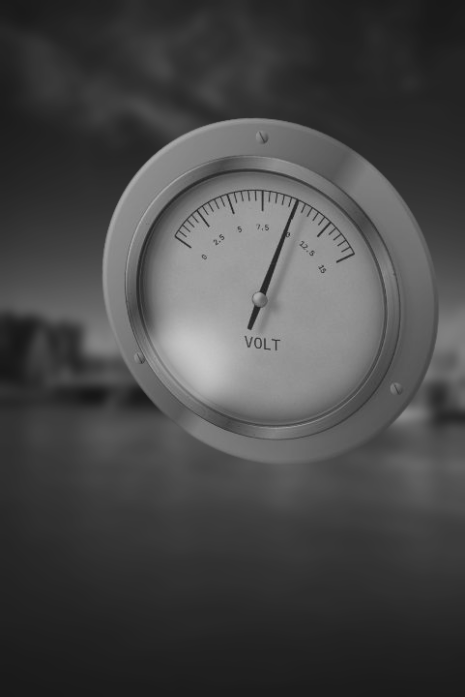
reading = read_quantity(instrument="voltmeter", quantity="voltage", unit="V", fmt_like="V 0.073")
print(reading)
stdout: V 10
